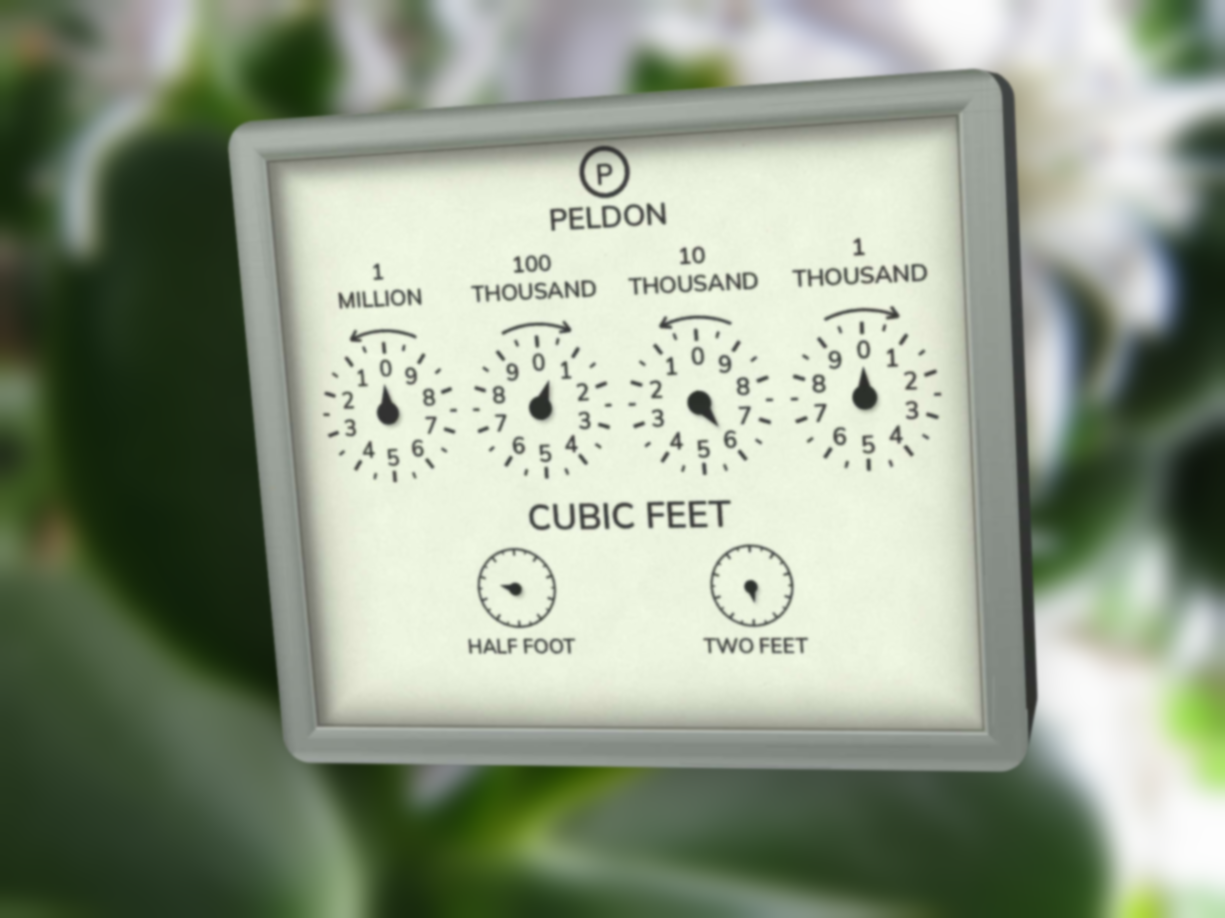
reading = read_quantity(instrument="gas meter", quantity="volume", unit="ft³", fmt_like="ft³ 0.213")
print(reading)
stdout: ft³ 6000
